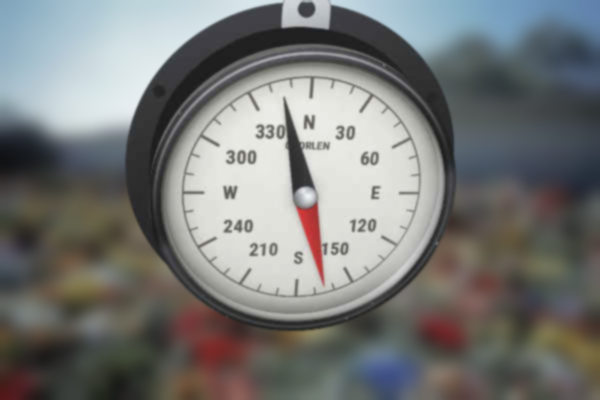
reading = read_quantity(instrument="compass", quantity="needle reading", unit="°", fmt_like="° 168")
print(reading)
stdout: ° 165
